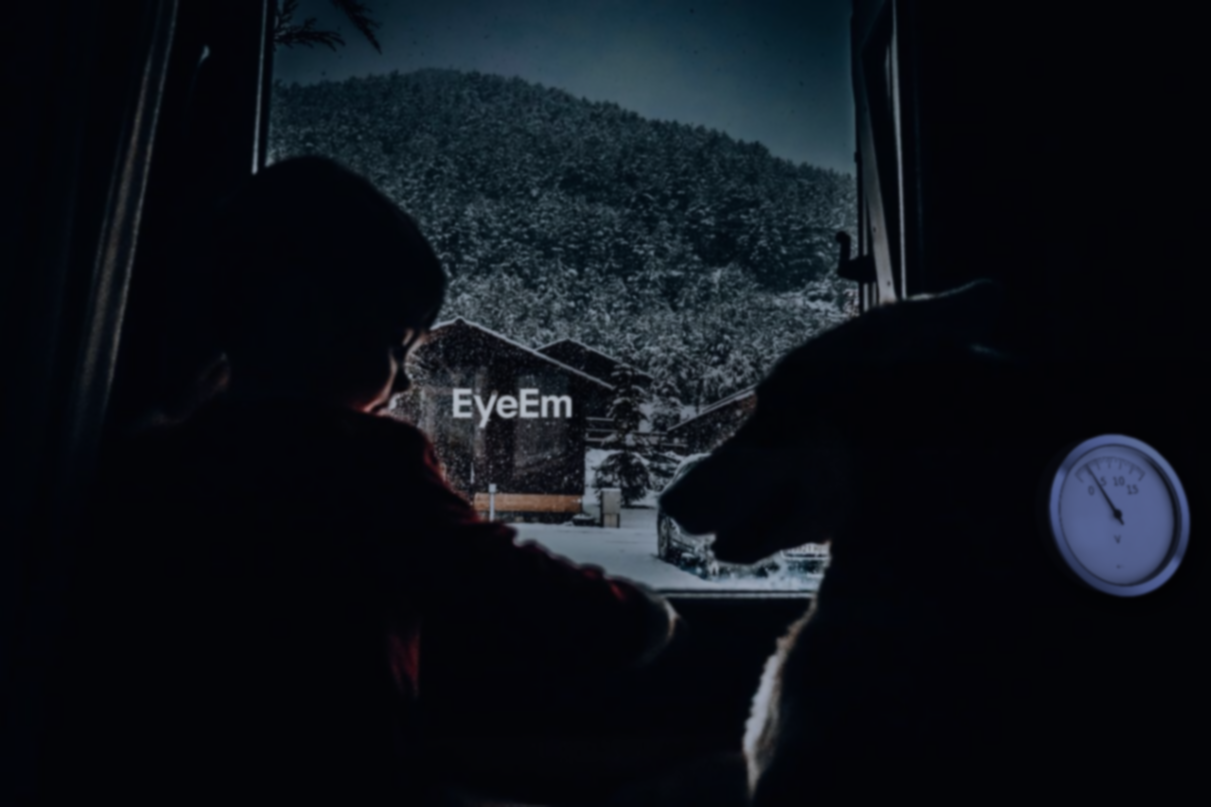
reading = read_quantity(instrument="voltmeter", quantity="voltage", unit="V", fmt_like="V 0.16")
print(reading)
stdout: V 2.5
